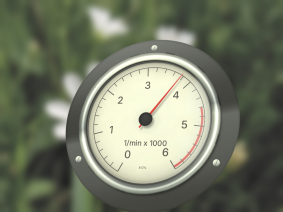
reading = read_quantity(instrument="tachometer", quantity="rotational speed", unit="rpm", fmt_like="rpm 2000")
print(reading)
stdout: rpm 3800
